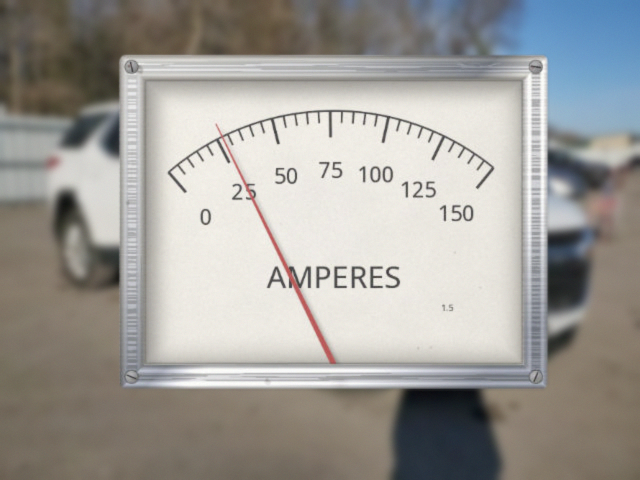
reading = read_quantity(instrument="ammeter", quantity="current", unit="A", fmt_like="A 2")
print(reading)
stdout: A 27.5
